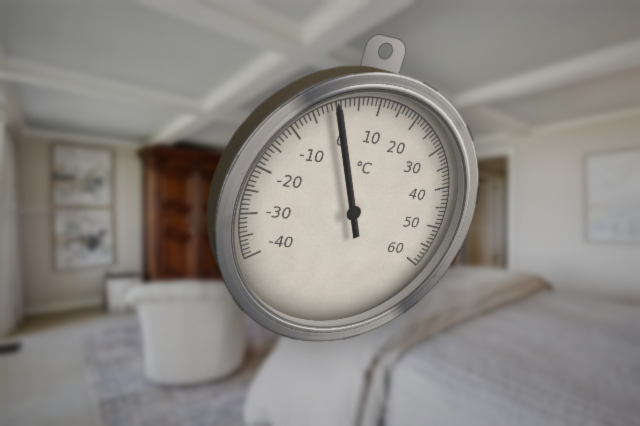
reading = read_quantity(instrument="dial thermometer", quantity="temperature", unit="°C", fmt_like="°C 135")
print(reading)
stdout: °C 0
